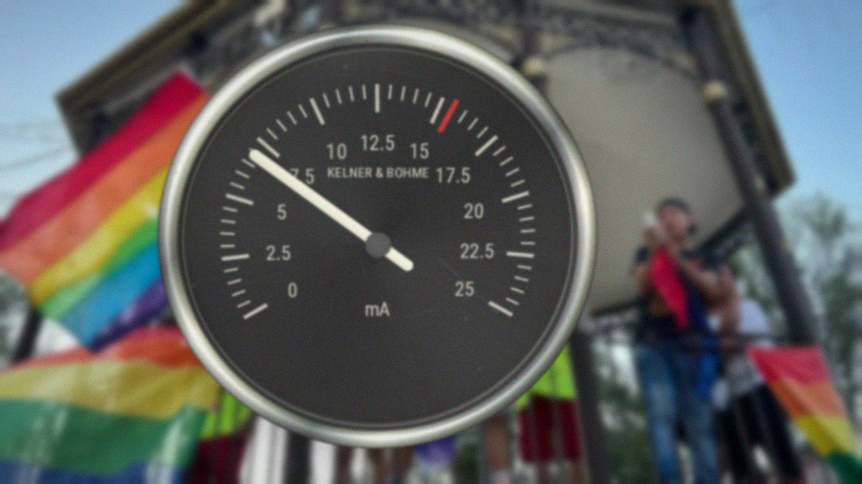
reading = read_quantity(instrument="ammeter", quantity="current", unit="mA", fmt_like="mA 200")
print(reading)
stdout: mA 7
